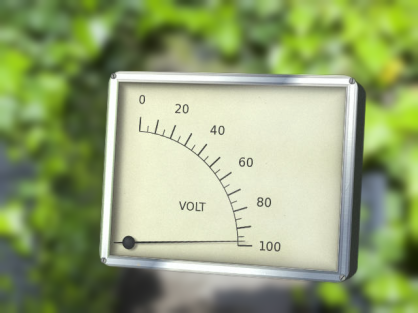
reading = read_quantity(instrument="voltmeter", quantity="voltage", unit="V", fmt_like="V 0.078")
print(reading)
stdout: V 97.5
